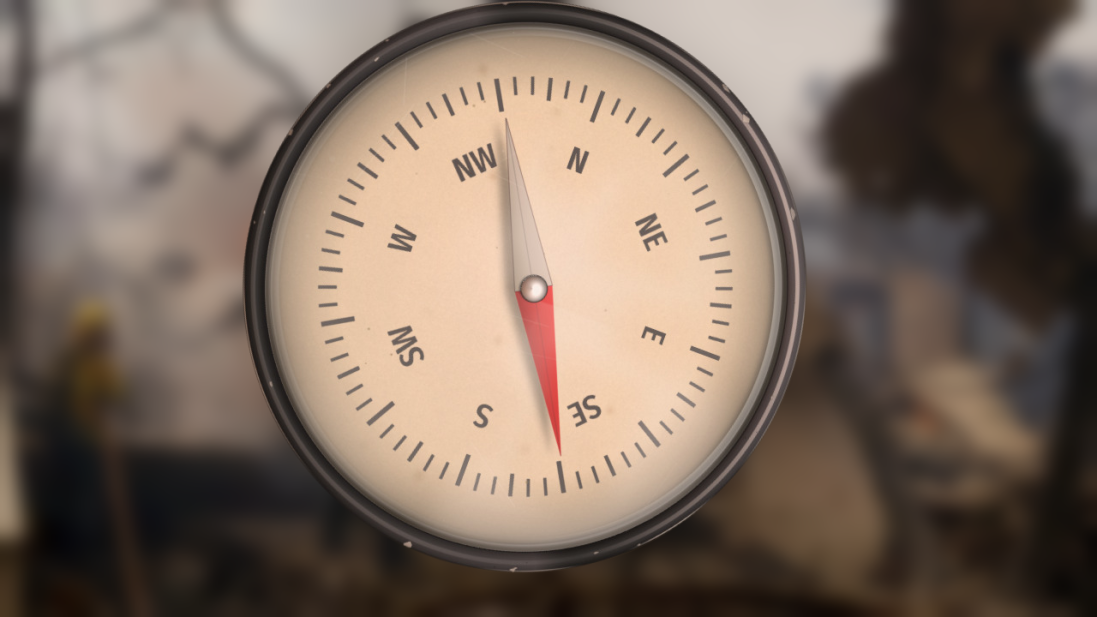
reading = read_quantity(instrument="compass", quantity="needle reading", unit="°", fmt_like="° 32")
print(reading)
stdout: ° 150
